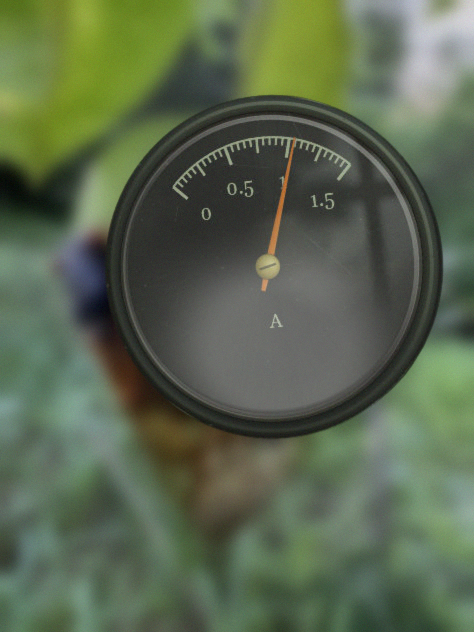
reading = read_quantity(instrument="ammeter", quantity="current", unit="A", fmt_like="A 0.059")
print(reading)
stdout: A 1.05
